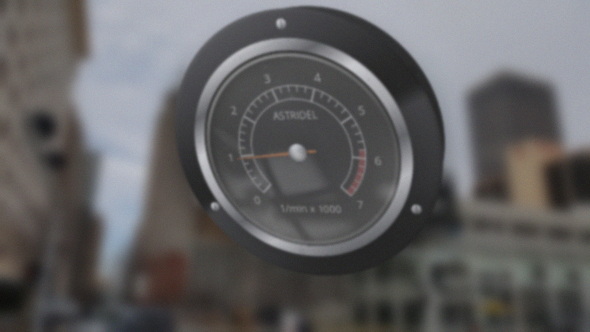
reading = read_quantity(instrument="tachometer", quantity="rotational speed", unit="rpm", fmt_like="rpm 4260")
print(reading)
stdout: rpm 1000
